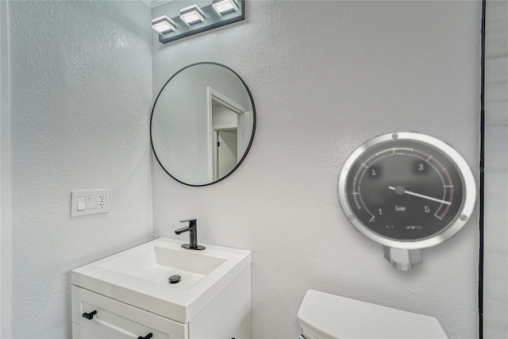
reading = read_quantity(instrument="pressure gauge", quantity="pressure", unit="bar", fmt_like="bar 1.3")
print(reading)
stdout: bar 4.5
